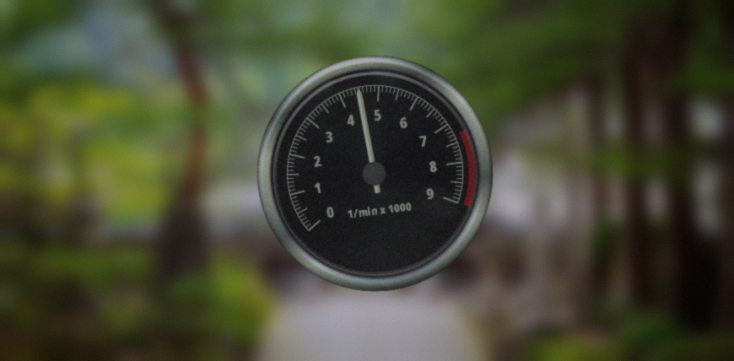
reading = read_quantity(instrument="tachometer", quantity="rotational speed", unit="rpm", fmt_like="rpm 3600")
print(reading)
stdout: rpm 4500
